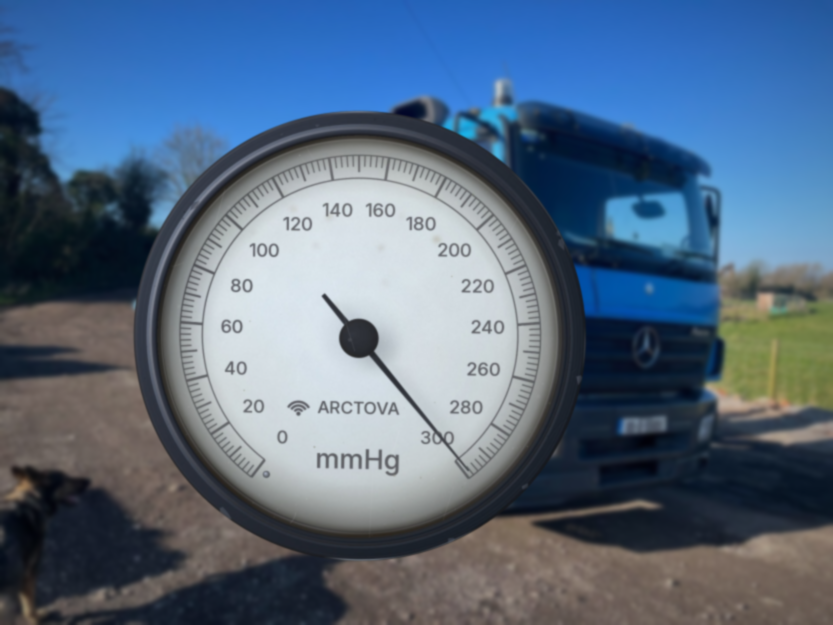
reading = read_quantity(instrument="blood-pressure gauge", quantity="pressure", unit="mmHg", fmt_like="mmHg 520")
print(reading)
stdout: mmHg 298
